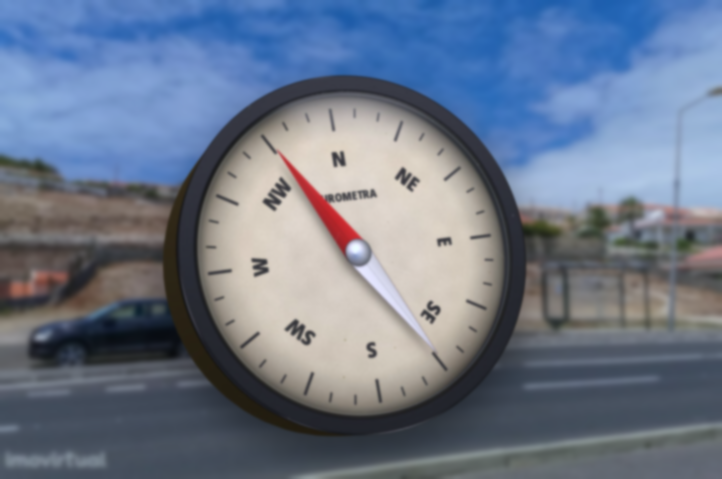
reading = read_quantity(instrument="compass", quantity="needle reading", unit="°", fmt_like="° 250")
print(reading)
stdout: ° 330
